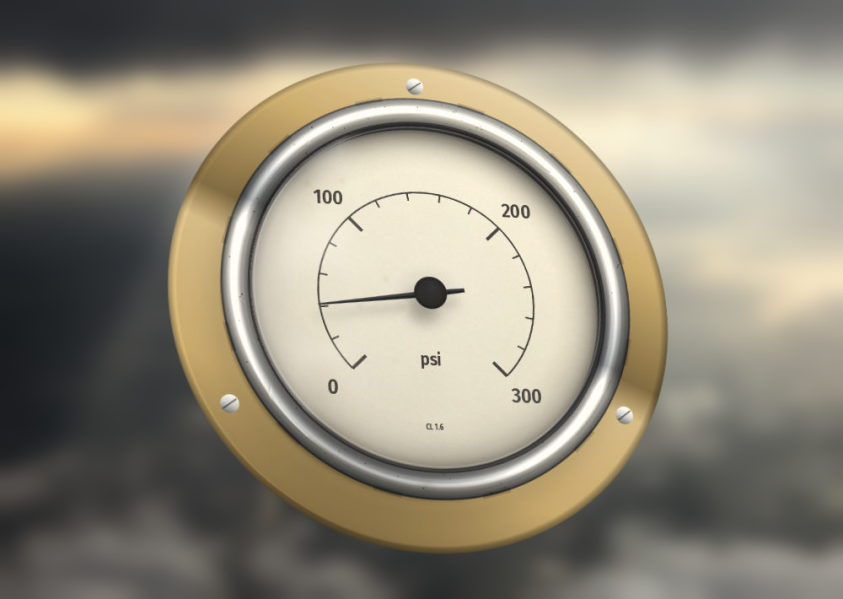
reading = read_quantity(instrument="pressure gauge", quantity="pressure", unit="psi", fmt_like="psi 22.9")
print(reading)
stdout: psi 40
